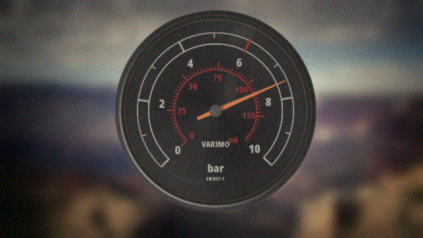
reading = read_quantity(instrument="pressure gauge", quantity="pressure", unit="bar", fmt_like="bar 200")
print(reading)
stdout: bar 7.5
